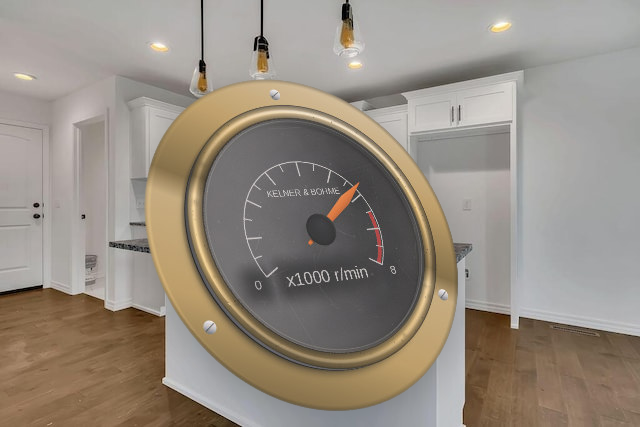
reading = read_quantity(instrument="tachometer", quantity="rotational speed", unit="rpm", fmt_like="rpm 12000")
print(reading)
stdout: rpm 5750
